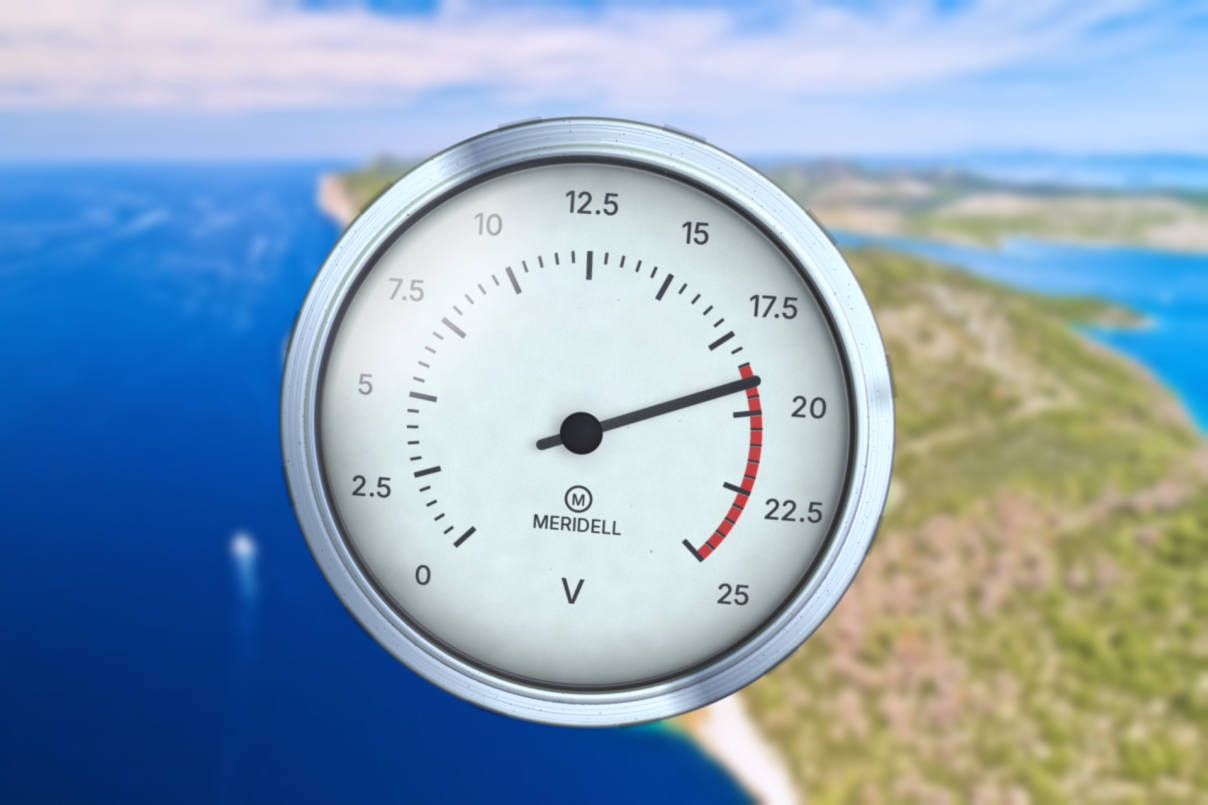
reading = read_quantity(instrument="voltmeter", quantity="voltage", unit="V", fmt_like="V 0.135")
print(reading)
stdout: V 19
